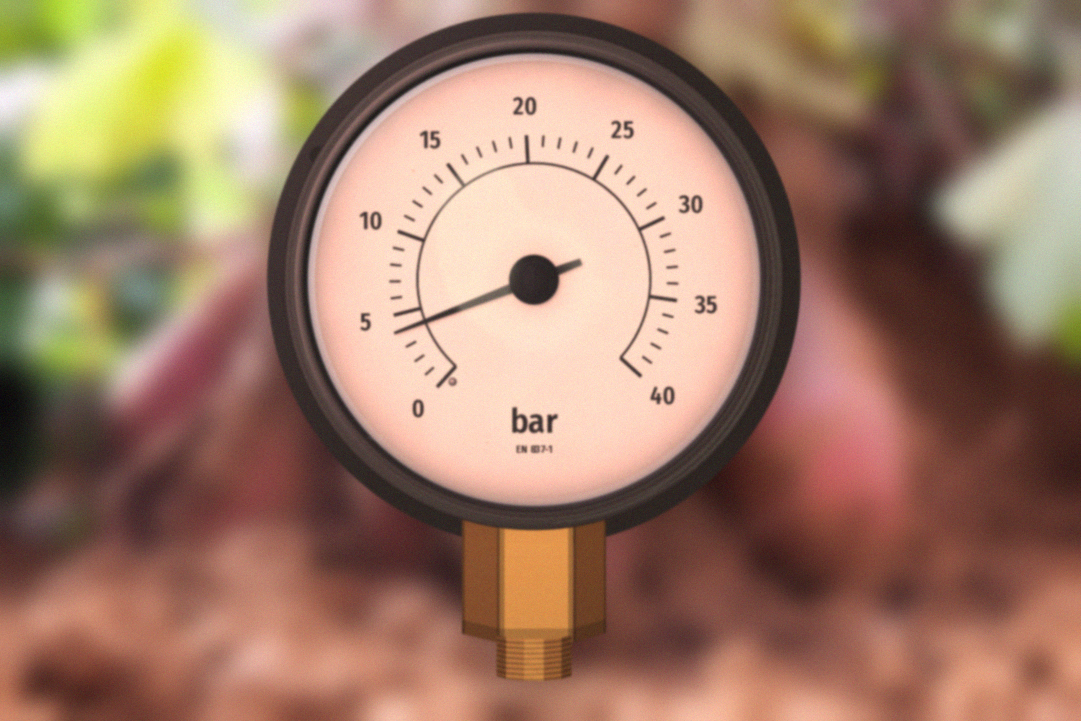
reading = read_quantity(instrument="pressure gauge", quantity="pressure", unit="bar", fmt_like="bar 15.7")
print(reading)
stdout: bar 4
